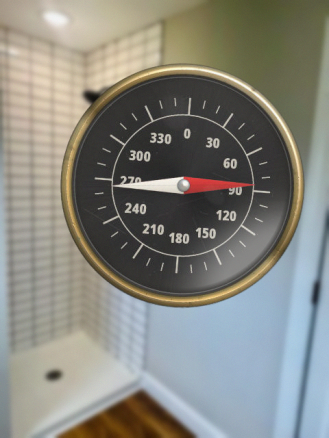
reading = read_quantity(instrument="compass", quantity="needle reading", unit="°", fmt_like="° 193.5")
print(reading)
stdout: ° 85
